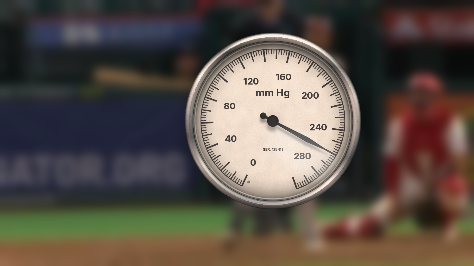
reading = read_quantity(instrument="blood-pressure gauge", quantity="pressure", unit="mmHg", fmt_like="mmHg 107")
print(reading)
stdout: mmHg 260
